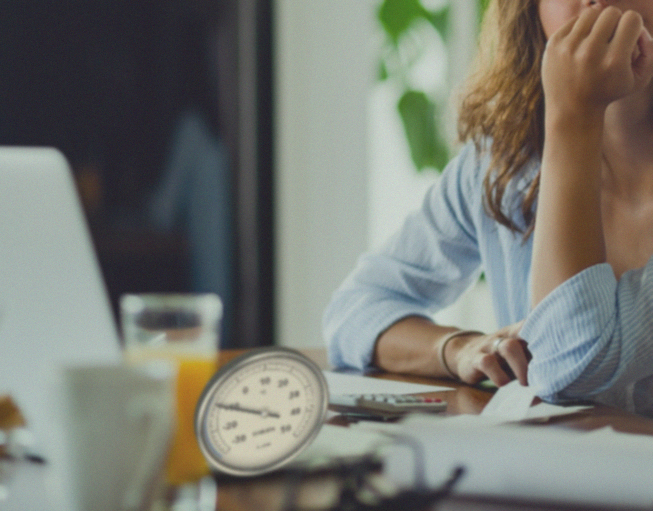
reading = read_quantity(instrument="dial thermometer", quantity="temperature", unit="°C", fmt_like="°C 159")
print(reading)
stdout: °C -10
